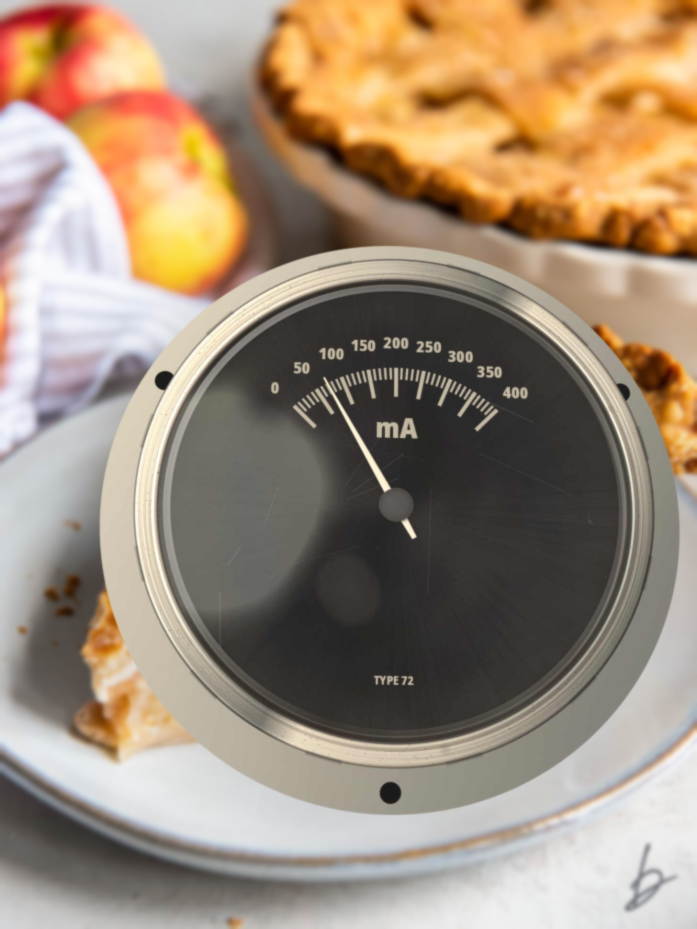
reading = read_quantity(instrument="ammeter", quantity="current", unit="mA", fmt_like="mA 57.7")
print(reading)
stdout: mA 70
